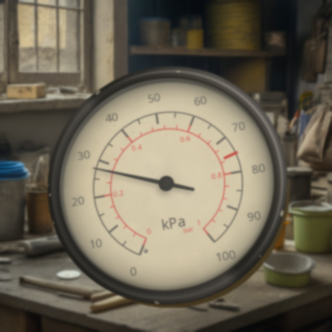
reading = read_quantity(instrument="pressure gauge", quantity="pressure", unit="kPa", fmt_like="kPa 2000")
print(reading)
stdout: kPa 27.5
